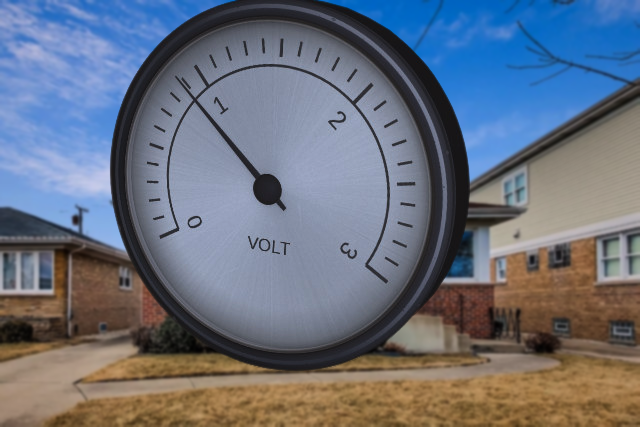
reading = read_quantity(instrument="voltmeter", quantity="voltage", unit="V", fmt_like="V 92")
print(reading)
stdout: V 0.9
